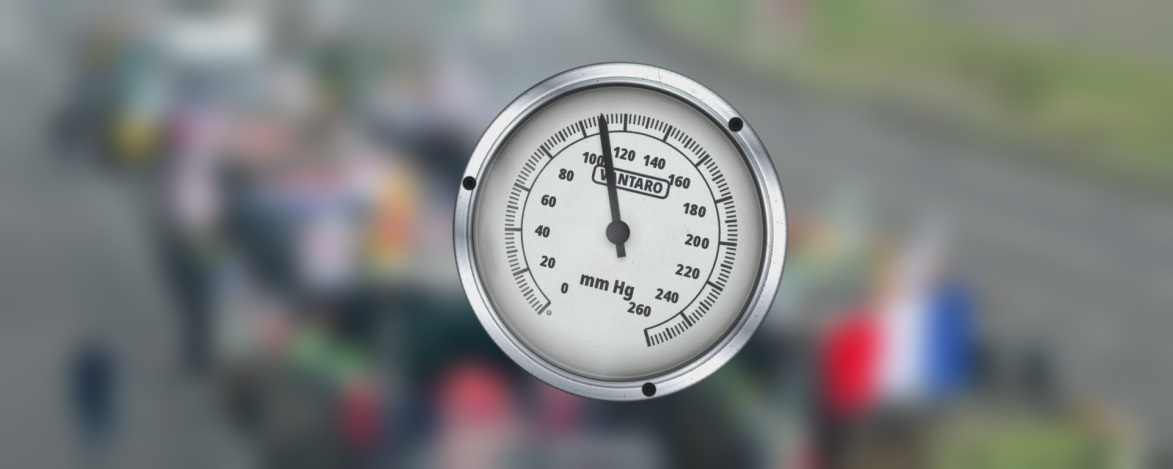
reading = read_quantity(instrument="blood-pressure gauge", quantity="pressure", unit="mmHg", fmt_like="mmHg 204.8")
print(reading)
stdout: mmHg 110
